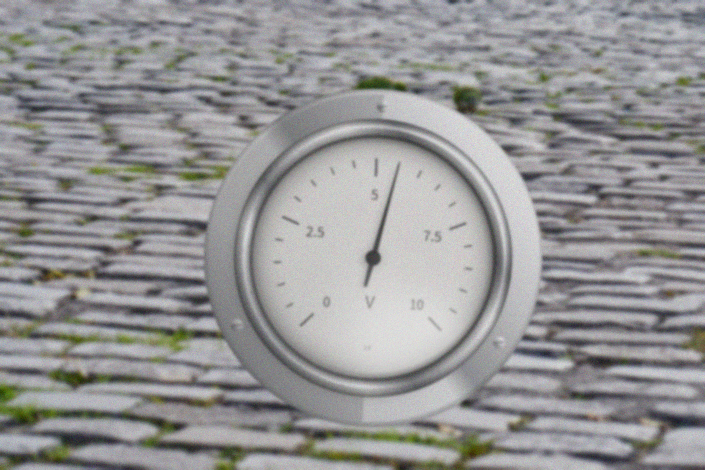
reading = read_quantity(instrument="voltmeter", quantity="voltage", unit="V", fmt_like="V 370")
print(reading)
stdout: V 5.5
